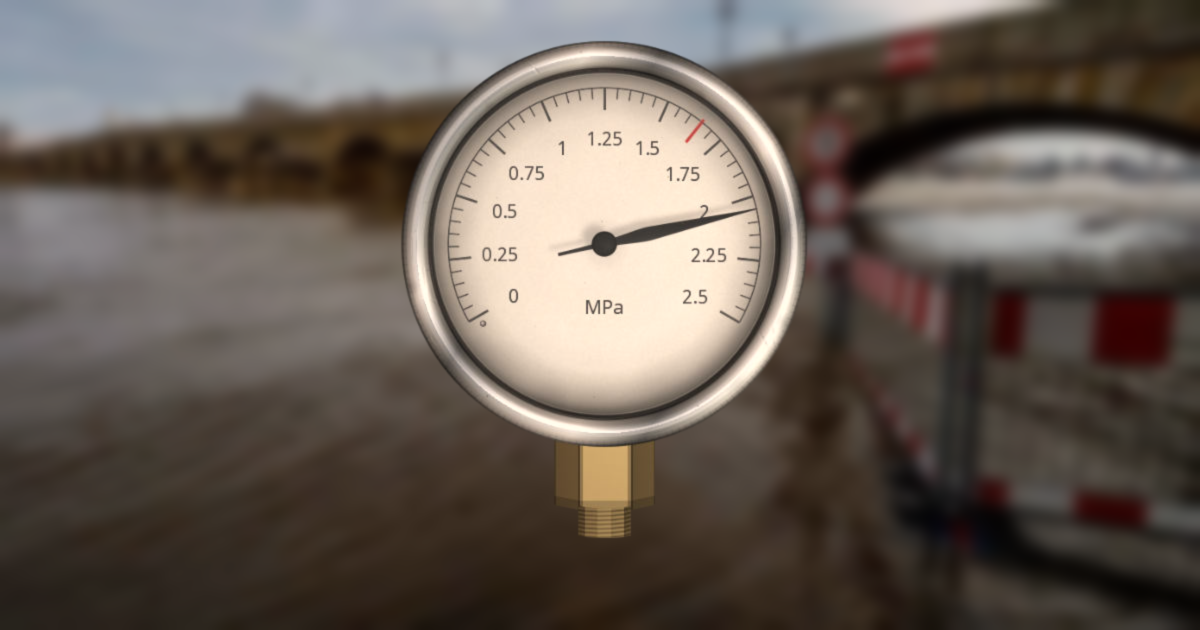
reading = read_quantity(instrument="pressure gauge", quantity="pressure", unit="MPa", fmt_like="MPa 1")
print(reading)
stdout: MPa 2.05
